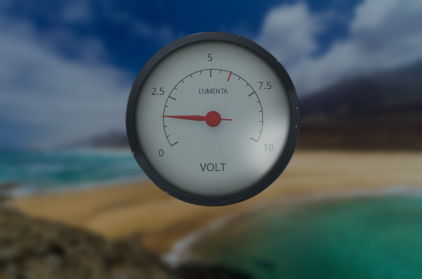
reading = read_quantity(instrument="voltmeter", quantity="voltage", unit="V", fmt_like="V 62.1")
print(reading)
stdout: V 1.5
